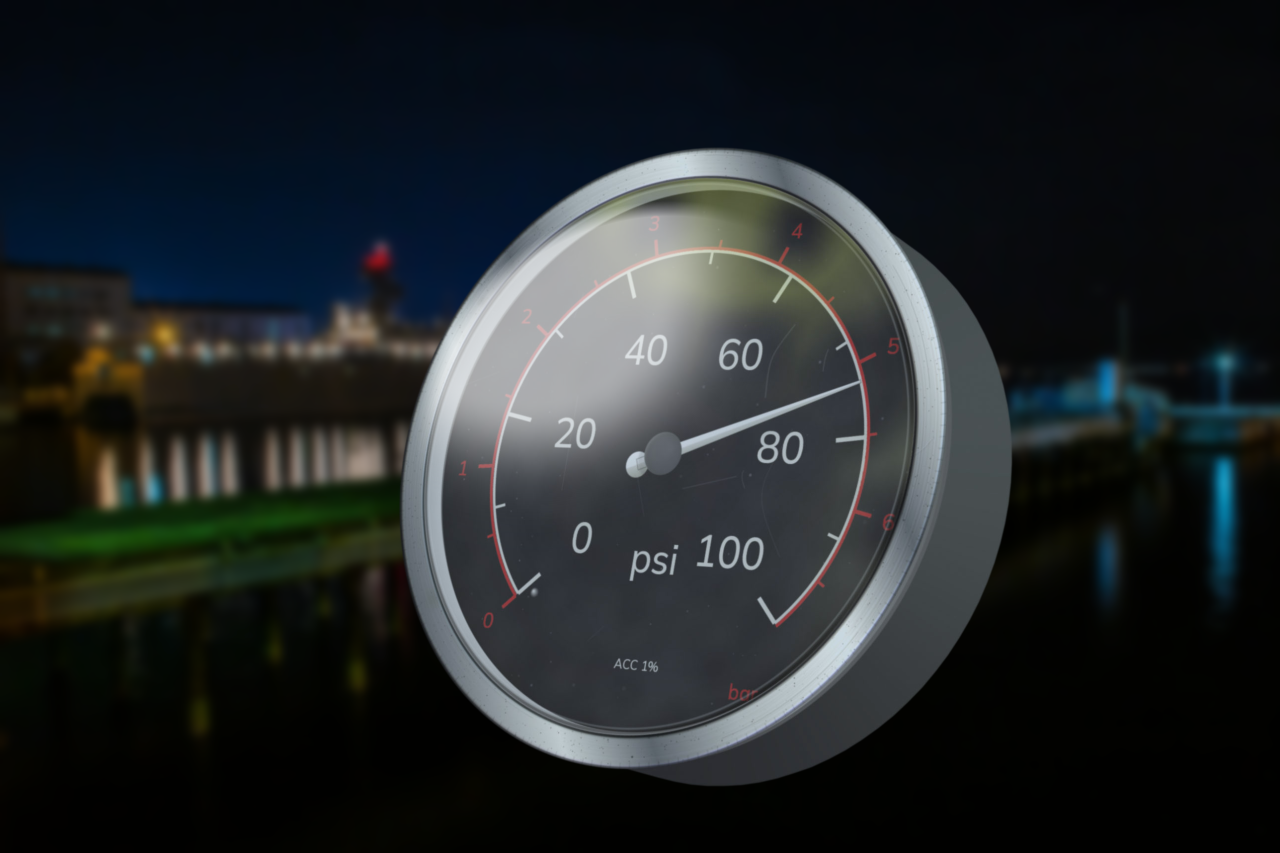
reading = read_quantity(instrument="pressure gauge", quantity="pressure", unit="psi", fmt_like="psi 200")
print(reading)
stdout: psi 75
